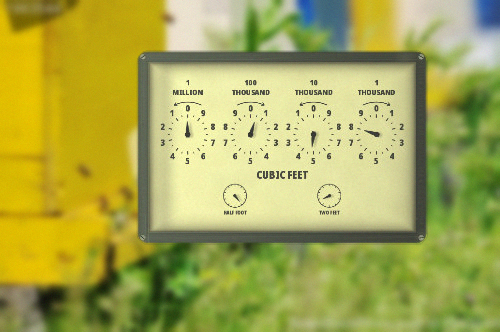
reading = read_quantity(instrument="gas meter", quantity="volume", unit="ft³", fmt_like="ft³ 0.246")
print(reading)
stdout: ft³ 4800
